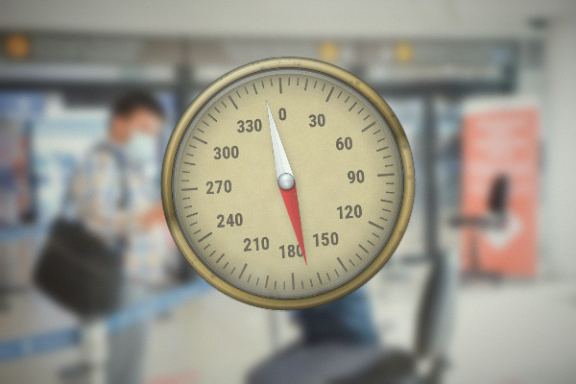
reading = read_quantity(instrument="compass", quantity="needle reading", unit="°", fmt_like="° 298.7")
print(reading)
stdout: ° 170
